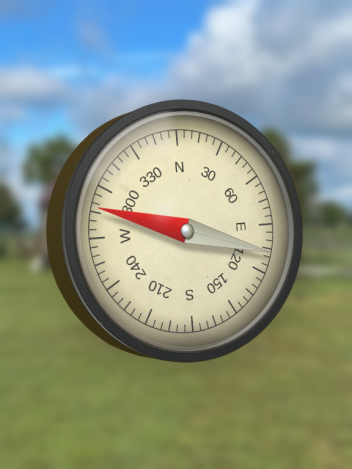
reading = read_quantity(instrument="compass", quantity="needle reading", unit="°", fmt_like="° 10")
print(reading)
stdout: ° 287.5
